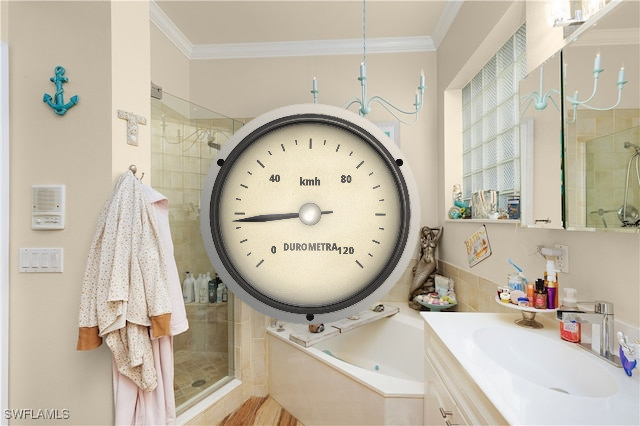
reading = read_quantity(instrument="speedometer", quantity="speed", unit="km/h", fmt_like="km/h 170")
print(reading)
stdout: km/h 17.5
